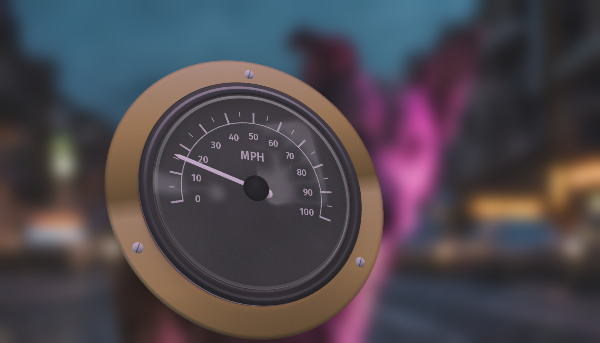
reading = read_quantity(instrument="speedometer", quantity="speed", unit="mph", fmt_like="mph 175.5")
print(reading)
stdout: mph 15
